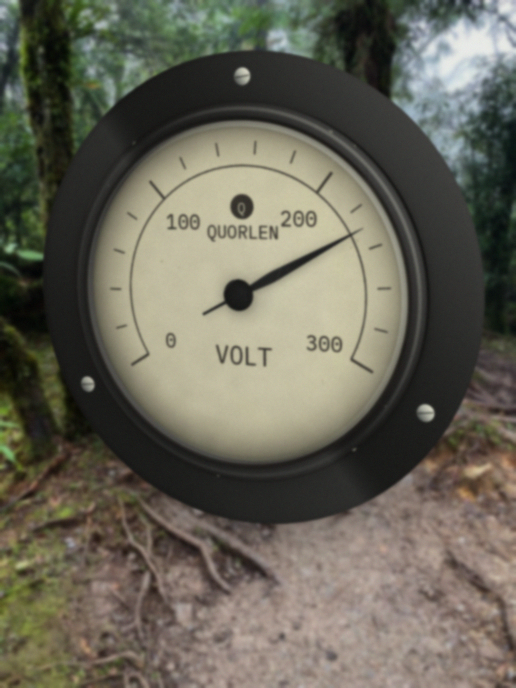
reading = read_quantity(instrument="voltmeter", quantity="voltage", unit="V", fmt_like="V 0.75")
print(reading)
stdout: V 230
